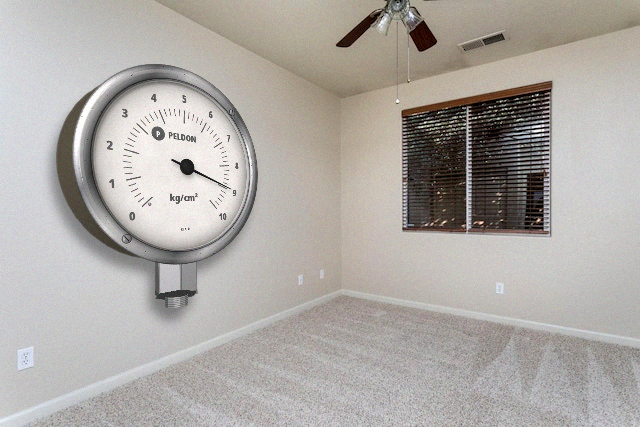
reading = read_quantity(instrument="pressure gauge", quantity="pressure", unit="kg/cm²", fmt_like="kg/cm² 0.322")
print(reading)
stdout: kg/cm² 9
